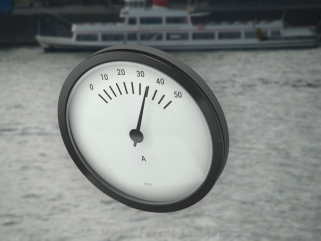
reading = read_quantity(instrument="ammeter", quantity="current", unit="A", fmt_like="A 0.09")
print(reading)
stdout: A 35
